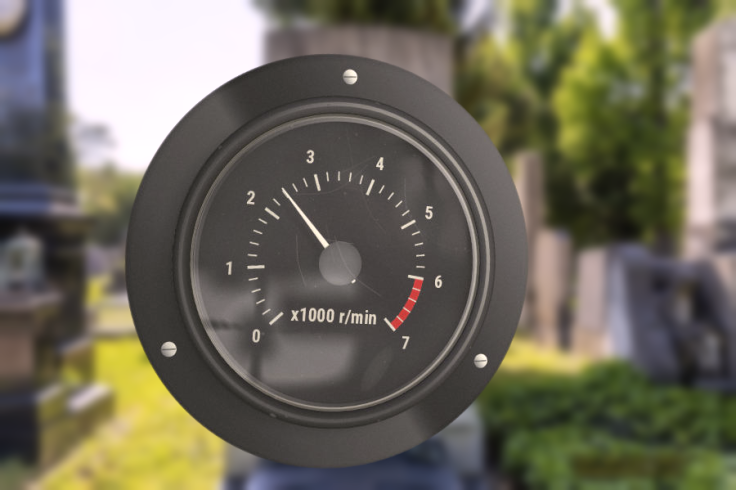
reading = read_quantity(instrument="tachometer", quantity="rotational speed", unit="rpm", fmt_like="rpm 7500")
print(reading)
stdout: rpm 2400
